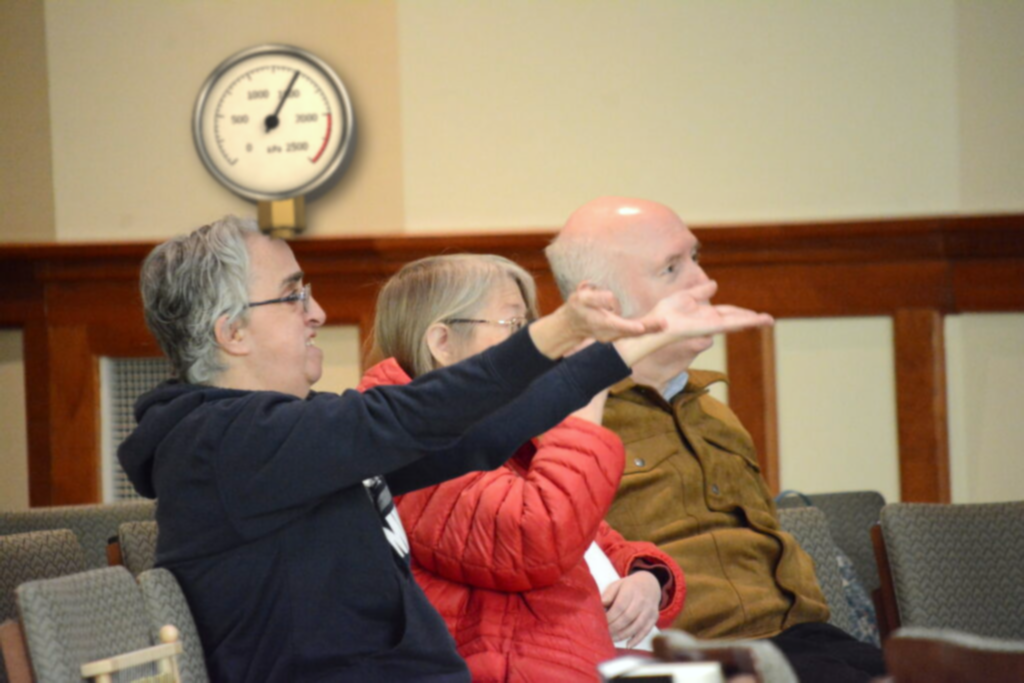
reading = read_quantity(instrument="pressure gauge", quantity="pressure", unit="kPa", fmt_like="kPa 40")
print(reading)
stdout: kPa 1500
